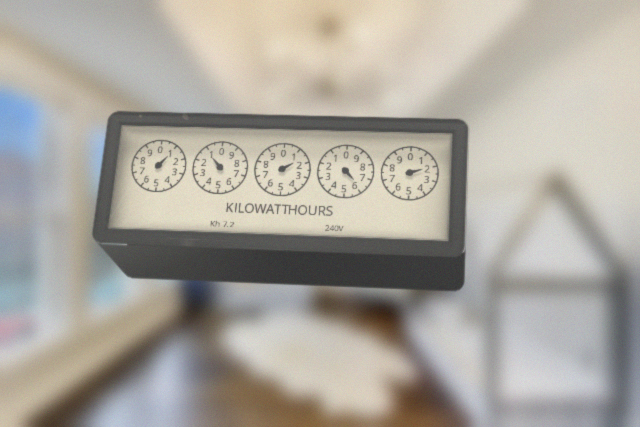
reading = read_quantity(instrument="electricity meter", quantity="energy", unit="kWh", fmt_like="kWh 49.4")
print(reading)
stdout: kWh 11162
